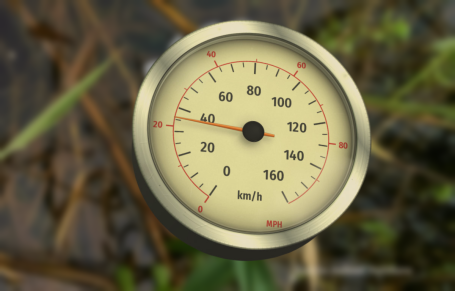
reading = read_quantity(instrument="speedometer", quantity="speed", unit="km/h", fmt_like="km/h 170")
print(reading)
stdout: km/h 35
